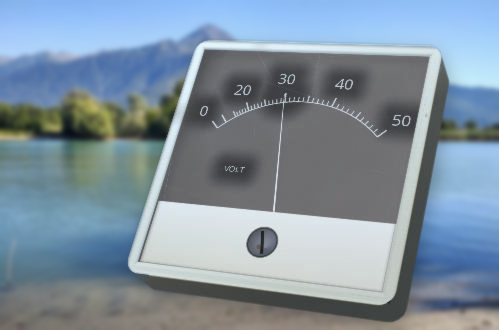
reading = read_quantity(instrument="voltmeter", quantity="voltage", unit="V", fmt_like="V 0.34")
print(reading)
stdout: V 30
